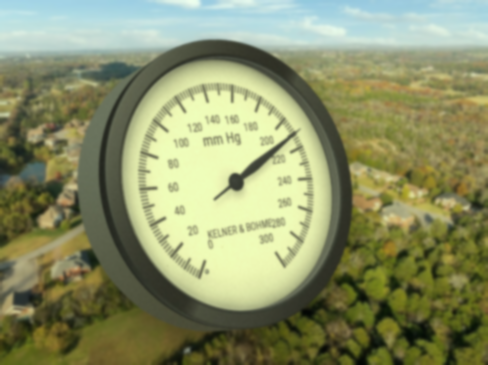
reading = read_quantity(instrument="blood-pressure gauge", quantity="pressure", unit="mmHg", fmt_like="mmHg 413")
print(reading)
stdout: mmHg 210
